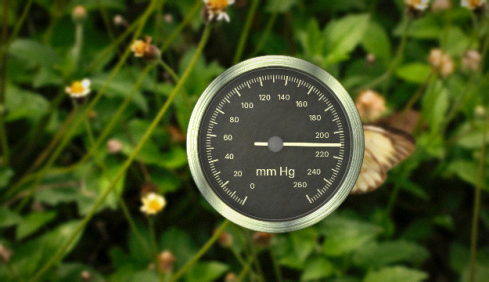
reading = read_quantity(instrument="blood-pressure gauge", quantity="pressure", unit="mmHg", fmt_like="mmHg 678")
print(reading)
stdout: mmHg 210
